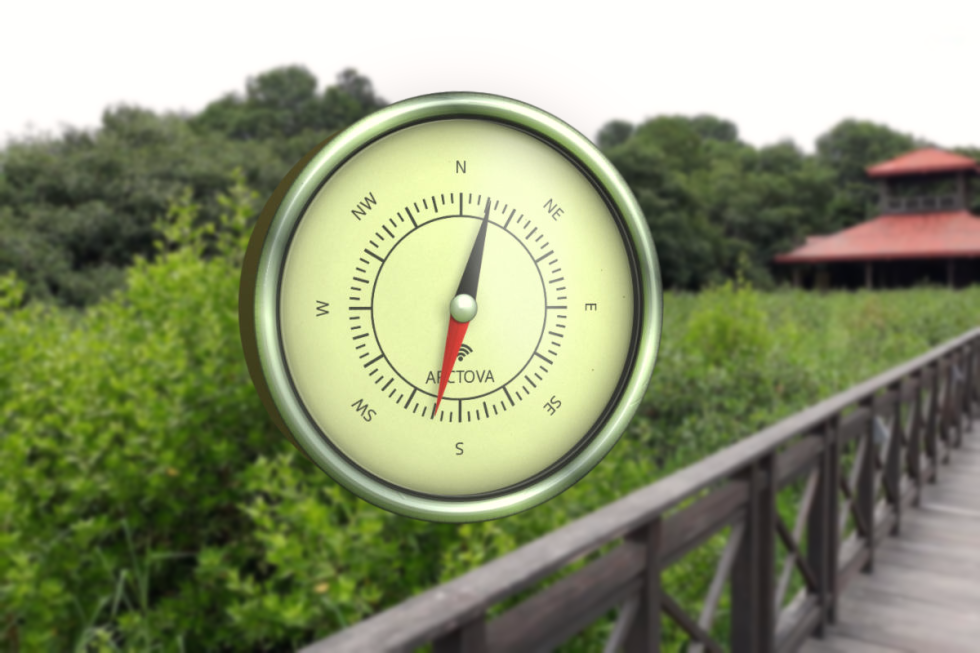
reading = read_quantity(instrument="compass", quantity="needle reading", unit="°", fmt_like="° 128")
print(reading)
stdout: ° 195
